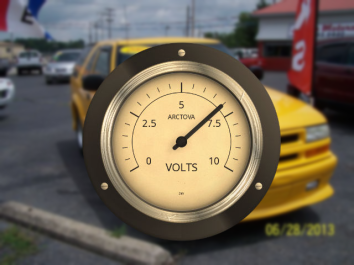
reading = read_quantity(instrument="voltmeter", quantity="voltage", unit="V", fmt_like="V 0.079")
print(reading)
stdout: V 7
